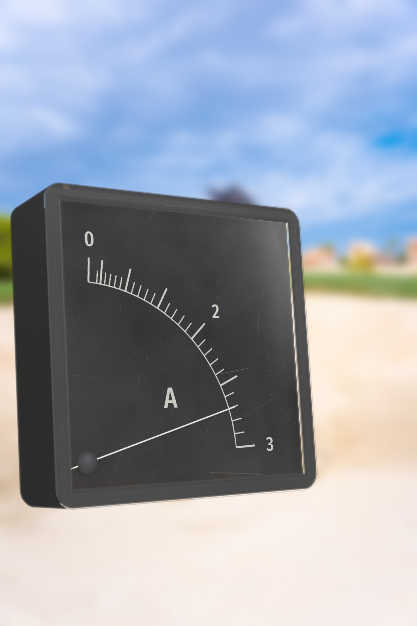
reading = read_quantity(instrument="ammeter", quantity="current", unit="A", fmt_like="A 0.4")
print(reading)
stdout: A 2.7
